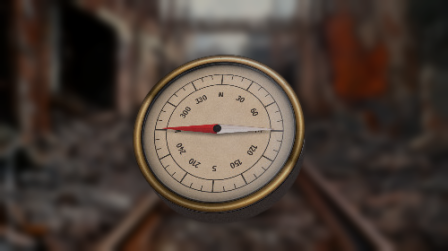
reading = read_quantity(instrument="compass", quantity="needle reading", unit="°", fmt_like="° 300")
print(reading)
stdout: ° 270
